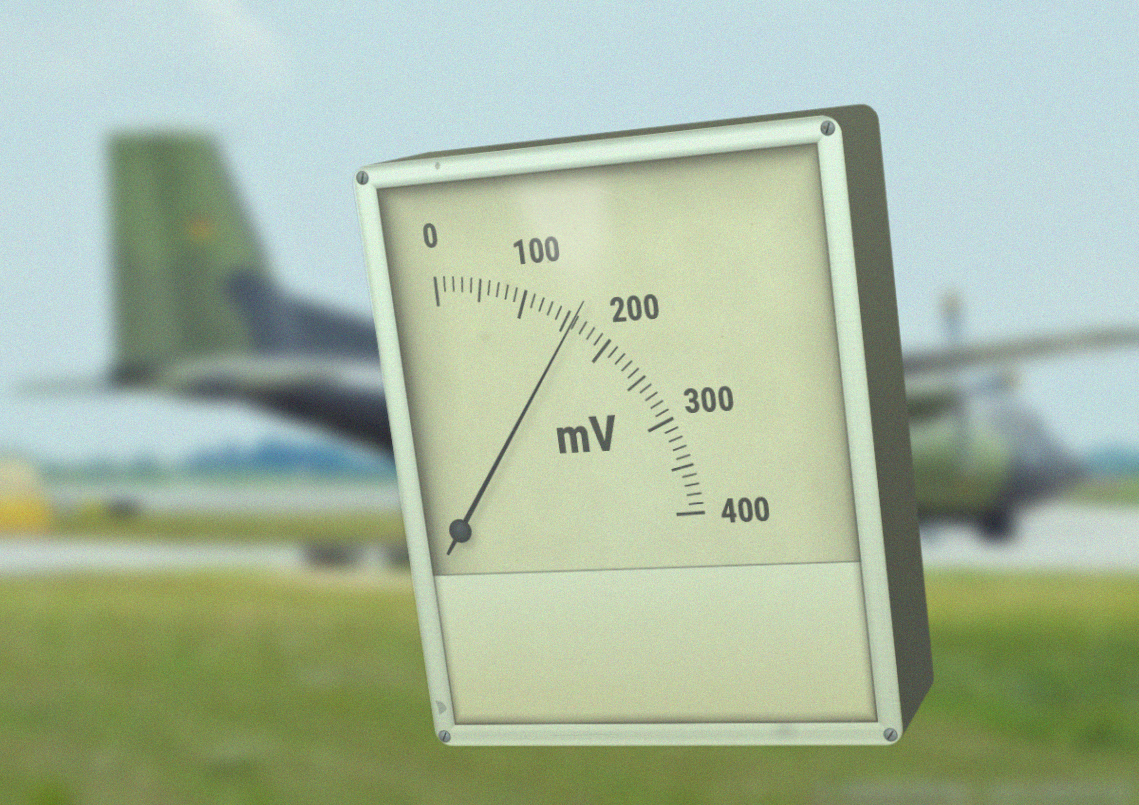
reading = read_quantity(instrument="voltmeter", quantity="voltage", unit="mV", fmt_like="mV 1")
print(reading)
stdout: mV 160
